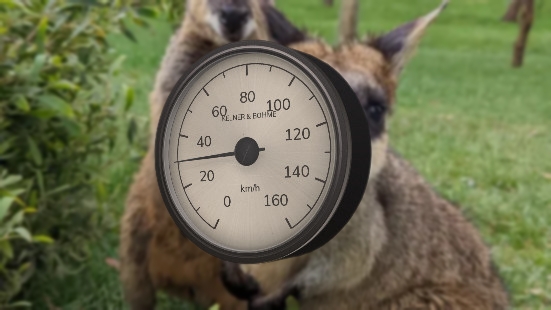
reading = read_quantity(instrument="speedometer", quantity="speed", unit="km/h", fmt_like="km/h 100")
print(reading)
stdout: km/h 30
